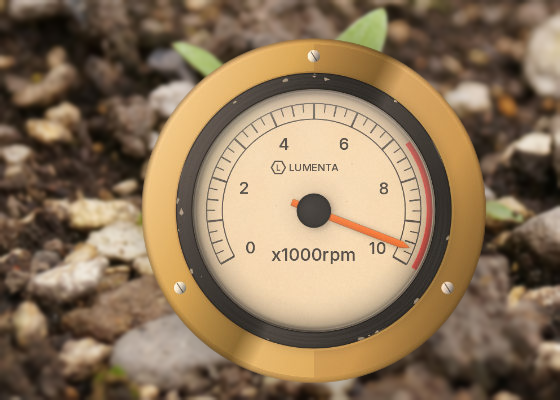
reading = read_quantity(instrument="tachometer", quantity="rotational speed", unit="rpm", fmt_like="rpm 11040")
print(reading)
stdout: rpm 9625
